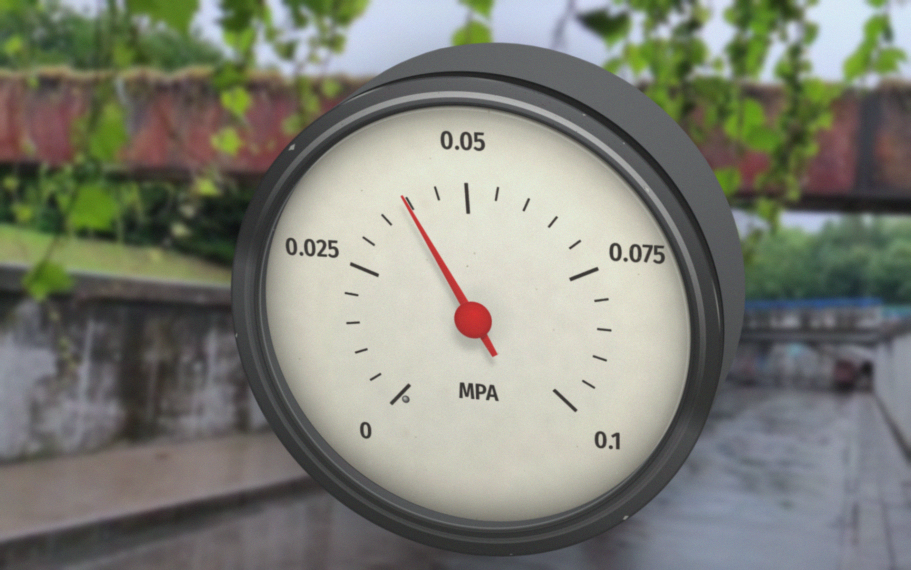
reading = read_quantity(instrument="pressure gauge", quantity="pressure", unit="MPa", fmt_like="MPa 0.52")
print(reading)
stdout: MPa 0.04
